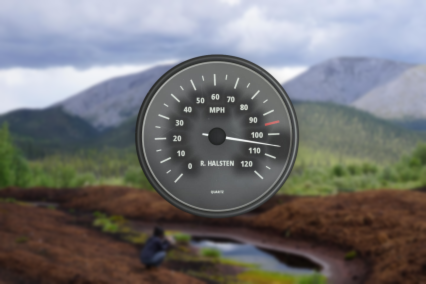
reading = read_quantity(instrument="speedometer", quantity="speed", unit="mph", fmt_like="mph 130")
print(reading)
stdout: mph 105
